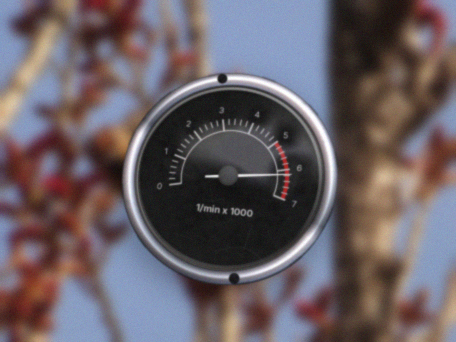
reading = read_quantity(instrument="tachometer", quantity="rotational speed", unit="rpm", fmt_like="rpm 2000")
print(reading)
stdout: rpm 6200
